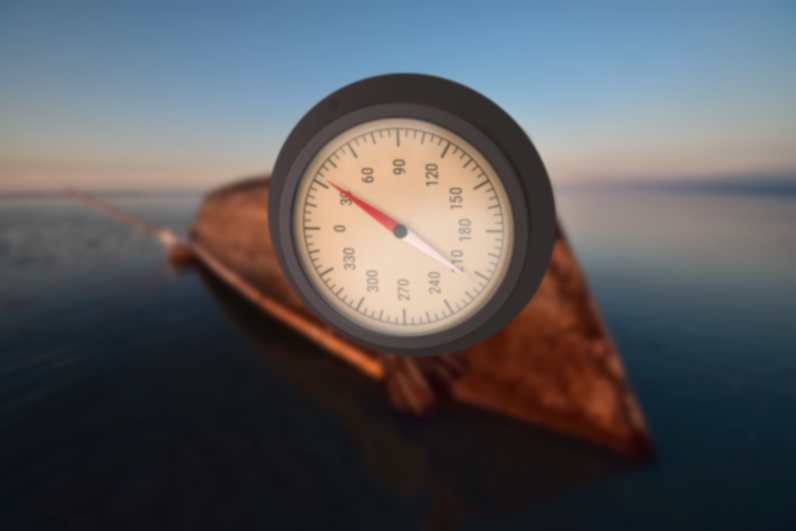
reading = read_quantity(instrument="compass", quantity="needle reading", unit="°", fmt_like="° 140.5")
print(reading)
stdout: ° 35
